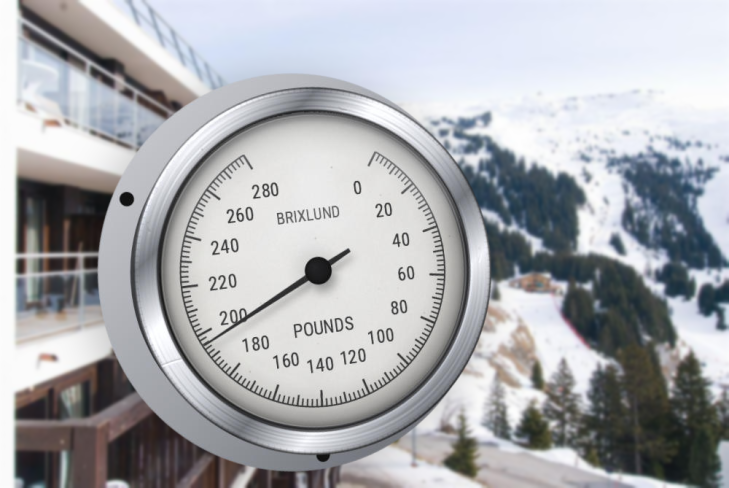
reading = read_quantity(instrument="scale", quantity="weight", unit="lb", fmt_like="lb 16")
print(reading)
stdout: lb 196
